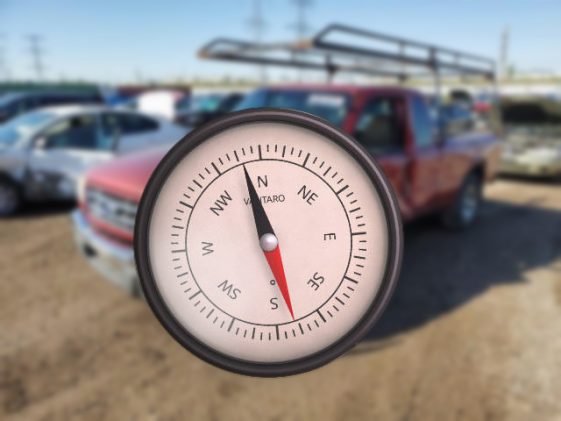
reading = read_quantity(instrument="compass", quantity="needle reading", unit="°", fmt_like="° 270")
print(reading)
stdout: ° 167.5
